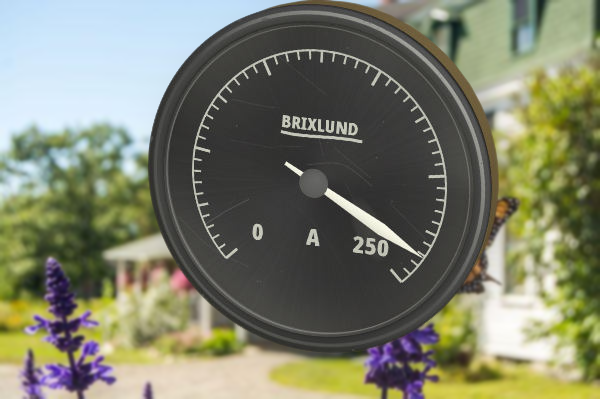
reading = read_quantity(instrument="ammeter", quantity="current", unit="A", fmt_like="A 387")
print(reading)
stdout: A 235
